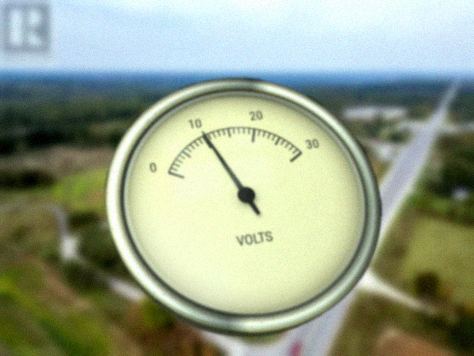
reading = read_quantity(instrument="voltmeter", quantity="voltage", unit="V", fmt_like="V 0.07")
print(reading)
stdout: V 10
